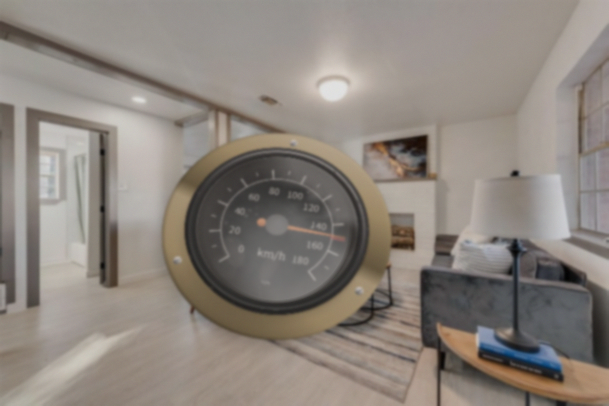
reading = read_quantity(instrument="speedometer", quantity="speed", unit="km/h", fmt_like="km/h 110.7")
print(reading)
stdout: km/h 150
